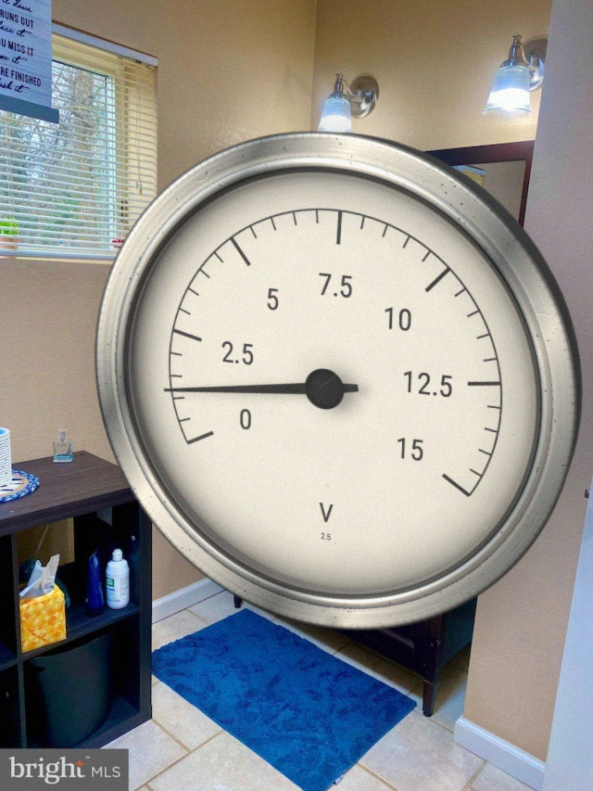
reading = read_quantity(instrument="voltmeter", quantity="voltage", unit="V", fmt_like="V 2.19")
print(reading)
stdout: V 1.25
